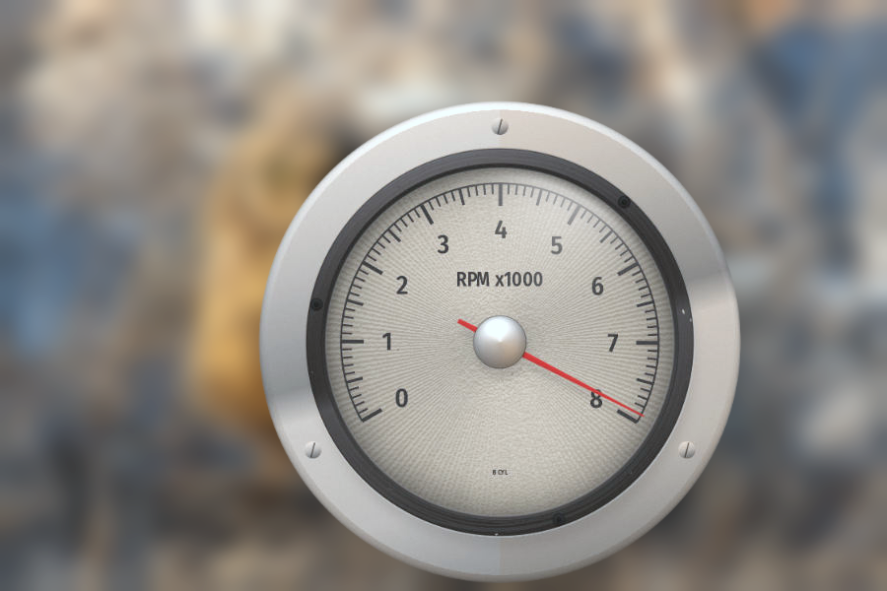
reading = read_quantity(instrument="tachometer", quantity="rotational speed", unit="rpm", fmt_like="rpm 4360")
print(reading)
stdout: rpm 7900
